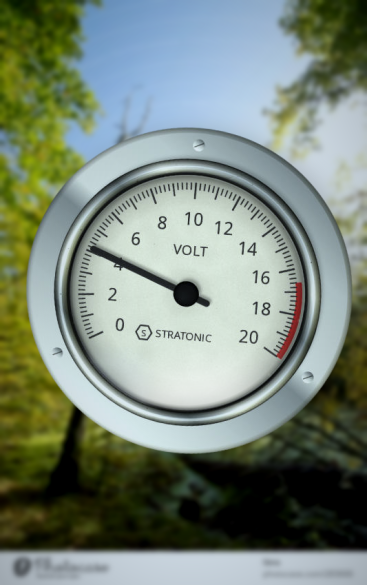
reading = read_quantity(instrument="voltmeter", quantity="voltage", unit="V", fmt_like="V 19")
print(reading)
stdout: V 4.2
